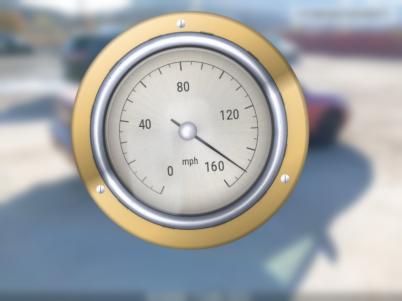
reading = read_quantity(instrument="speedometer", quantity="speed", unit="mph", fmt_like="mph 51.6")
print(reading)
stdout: mph 150
